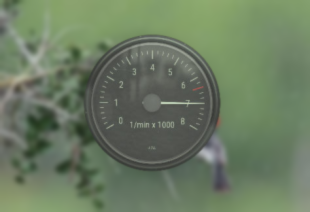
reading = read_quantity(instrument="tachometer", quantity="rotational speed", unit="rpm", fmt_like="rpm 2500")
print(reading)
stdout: rpm 7000
